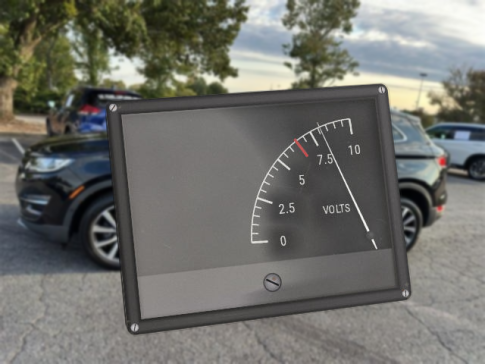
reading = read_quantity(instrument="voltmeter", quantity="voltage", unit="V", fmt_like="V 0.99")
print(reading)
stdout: V 8
